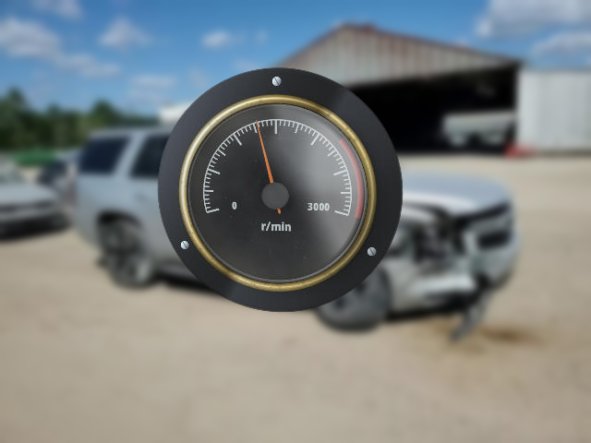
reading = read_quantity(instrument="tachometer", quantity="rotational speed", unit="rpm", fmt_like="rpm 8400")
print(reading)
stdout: rpm 1300
